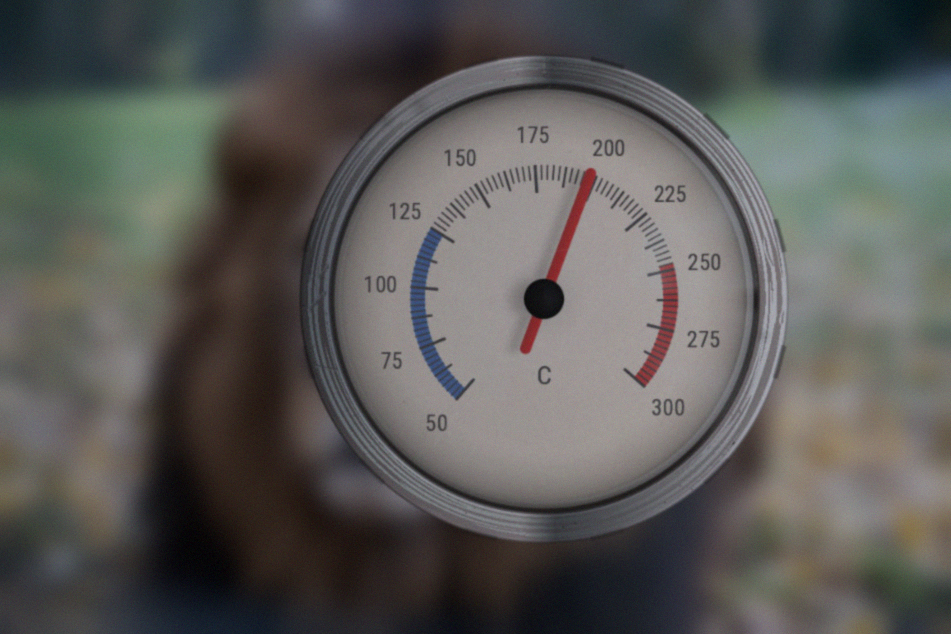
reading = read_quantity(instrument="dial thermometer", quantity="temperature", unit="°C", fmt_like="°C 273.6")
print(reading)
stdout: °C 197.5
